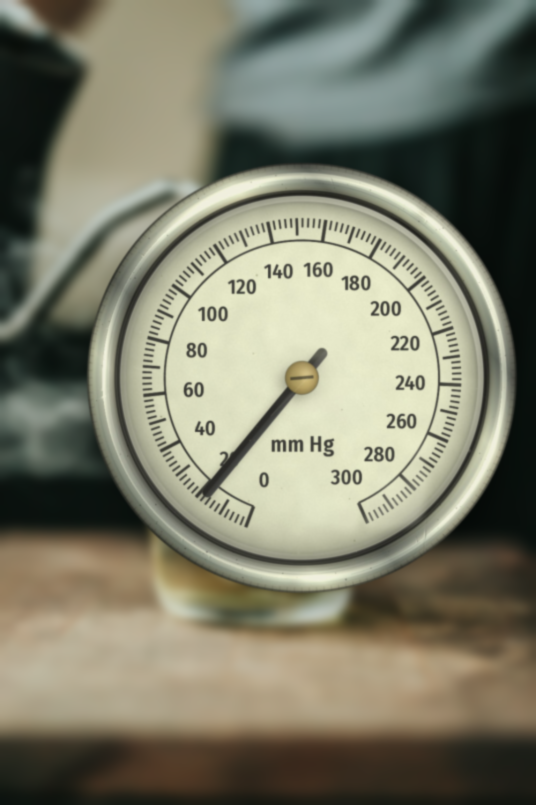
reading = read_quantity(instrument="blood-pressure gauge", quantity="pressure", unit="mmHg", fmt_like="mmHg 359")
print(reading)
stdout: mmHg 18
